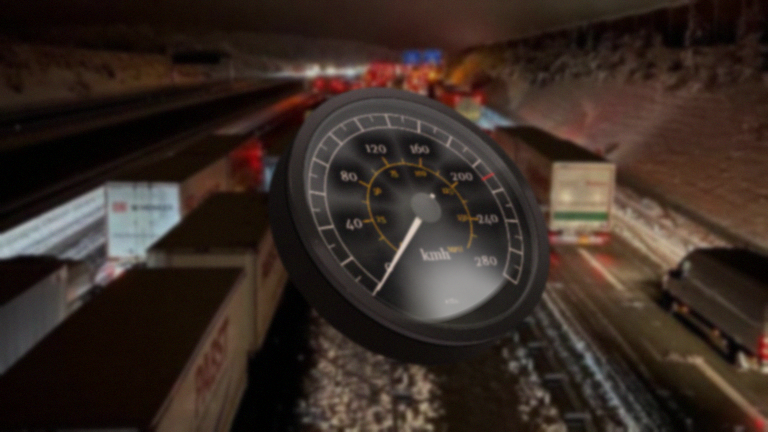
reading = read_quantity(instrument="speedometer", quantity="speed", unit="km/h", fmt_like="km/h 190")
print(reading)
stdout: km/h 0
